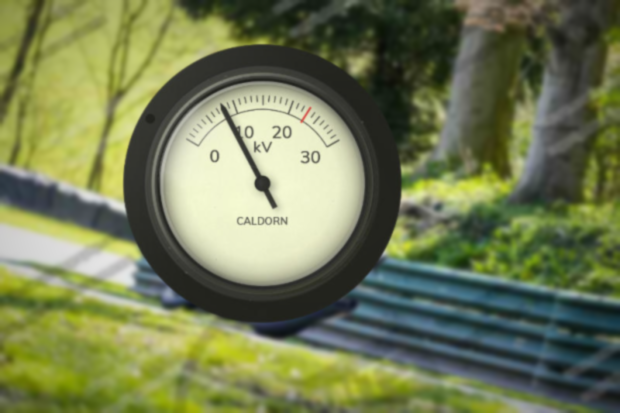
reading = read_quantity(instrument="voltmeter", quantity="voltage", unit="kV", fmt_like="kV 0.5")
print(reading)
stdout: kV 8
